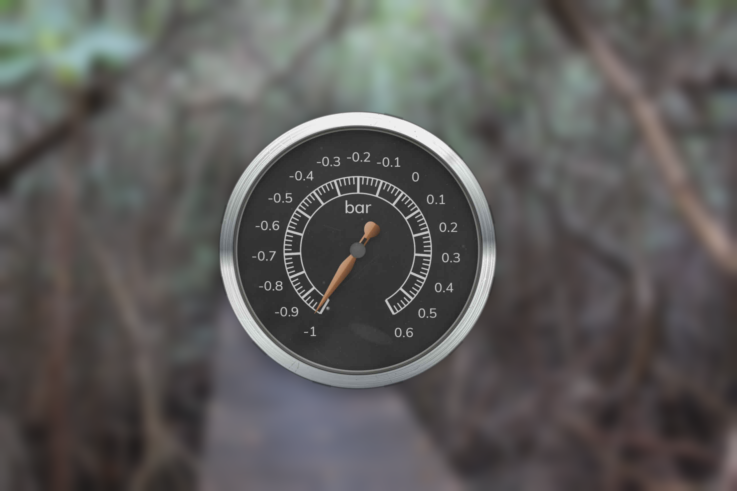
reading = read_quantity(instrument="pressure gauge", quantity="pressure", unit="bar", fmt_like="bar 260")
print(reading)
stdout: bar -0.98
